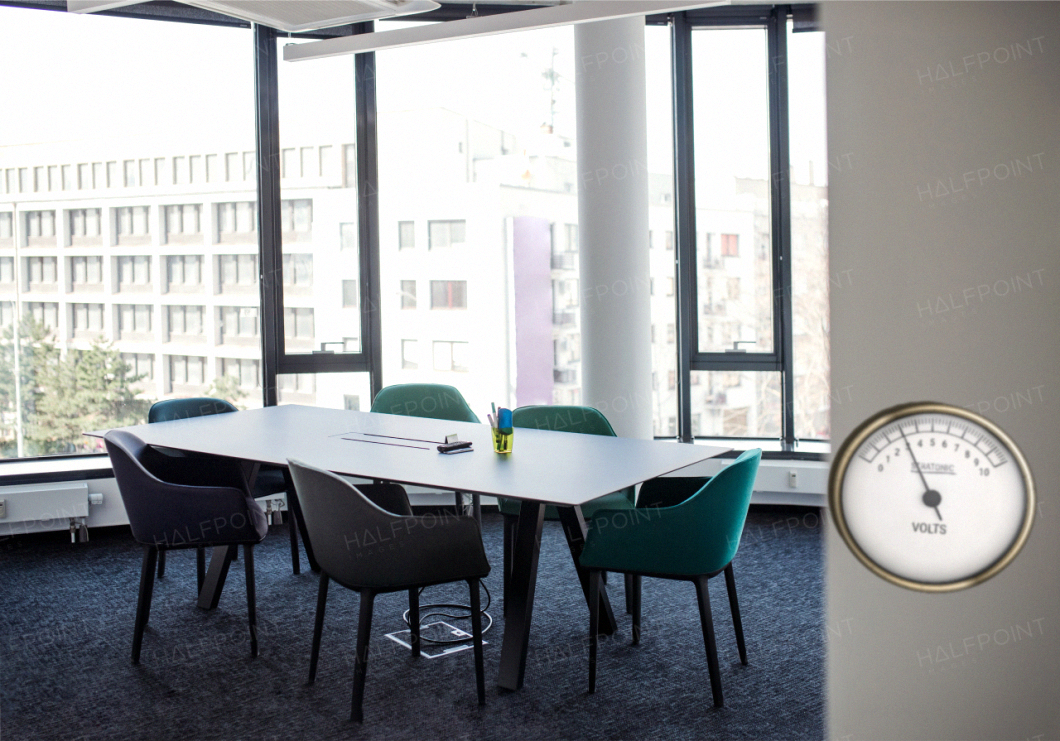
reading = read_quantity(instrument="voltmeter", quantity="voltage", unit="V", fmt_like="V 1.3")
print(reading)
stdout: V 3
